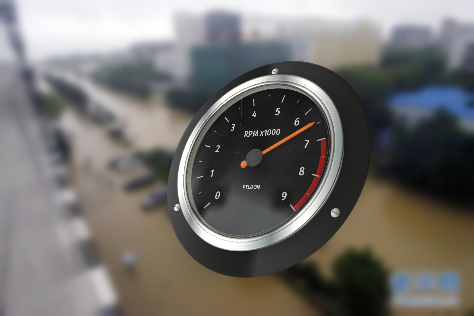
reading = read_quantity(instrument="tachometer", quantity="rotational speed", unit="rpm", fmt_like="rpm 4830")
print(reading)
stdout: rpm 6500
